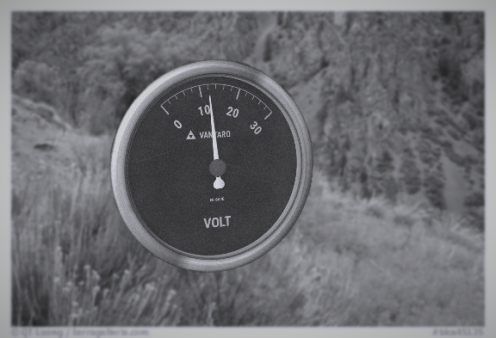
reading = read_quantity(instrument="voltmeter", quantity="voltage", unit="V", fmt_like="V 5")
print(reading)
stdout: V 12
